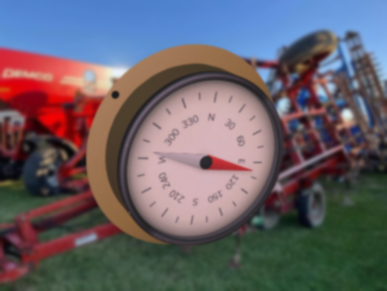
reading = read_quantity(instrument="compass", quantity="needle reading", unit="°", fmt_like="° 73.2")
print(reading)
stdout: ° 97.5
